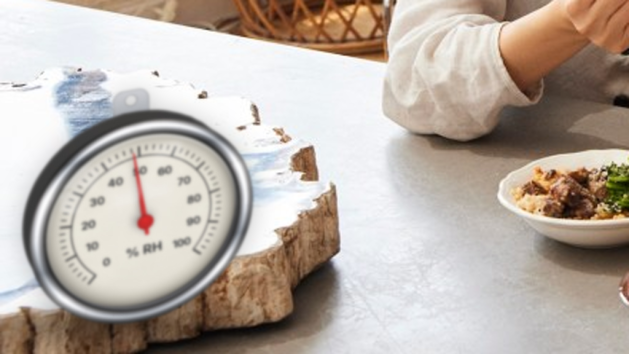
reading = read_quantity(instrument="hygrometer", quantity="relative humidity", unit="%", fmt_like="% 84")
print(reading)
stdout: % 48
